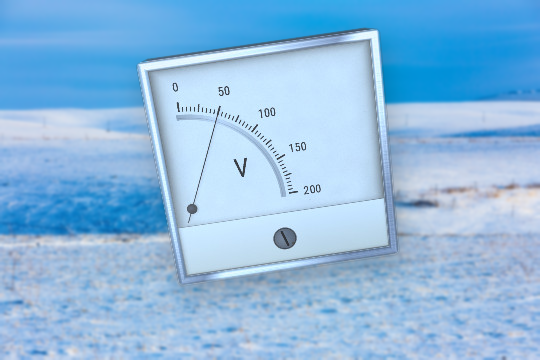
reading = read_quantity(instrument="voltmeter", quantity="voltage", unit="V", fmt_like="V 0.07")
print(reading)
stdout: V 50
